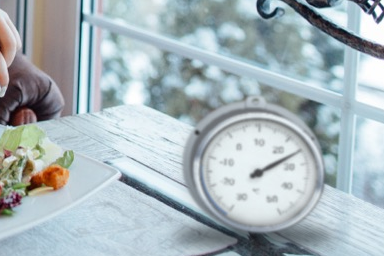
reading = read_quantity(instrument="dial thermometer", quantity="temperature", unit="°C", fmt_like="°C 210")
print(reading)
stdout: °C 25
